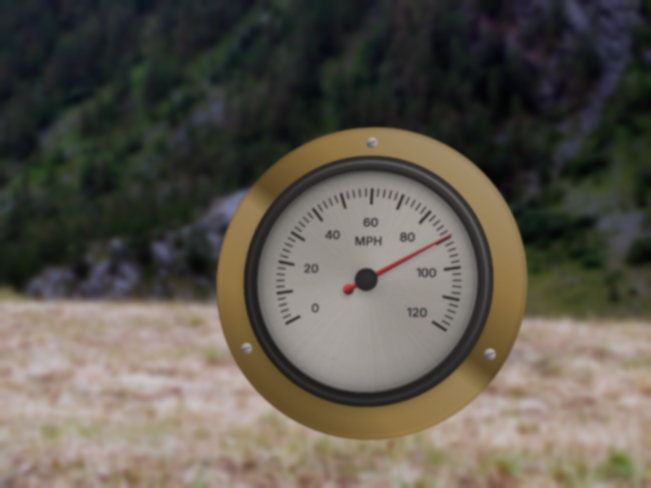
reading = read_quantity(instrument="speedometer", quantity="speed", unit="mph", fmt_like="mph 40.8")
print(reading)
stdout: mph 90
